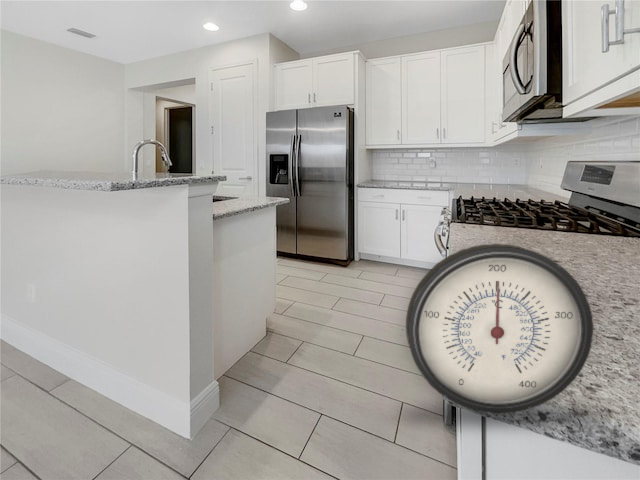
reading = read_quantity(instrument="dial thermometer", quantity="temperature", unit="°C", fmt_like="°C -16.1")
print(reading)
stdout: °C 200
